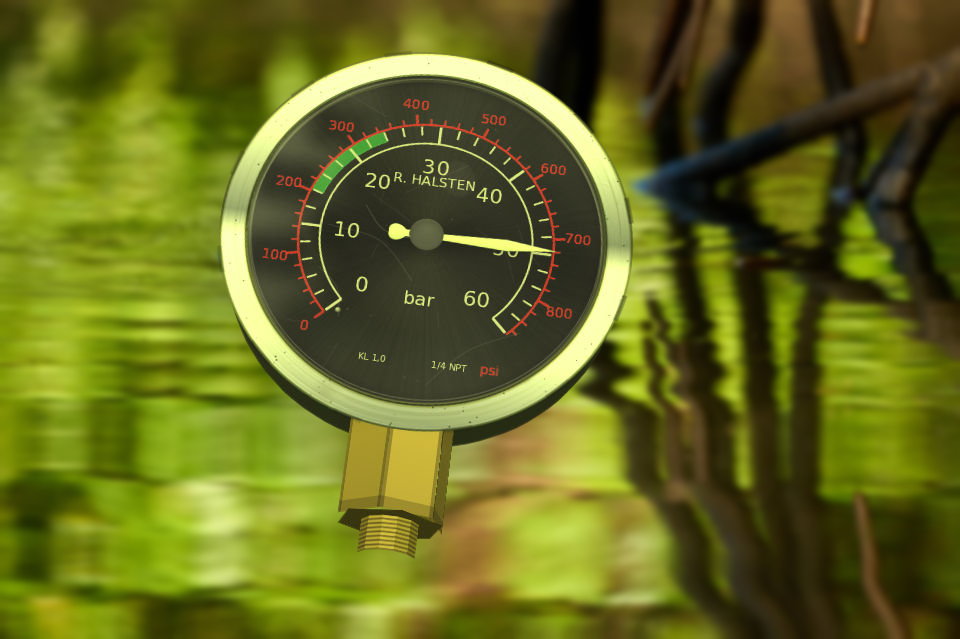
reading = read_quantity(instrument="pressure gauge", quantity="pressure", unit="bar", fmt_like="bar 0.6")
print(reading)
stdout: bar 50
